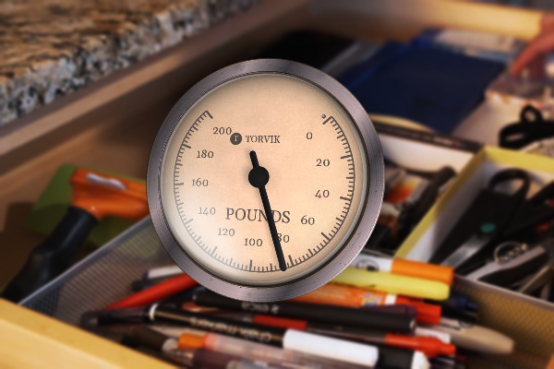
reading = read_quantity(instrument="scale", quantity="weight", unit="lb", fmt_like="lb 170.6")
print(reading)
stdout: lb 84
